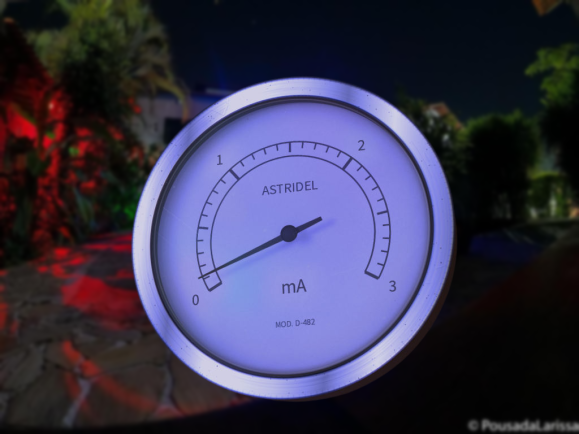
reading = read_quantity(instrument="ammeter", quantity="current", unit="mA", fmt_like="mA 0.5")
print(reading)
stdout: mA 0.1
